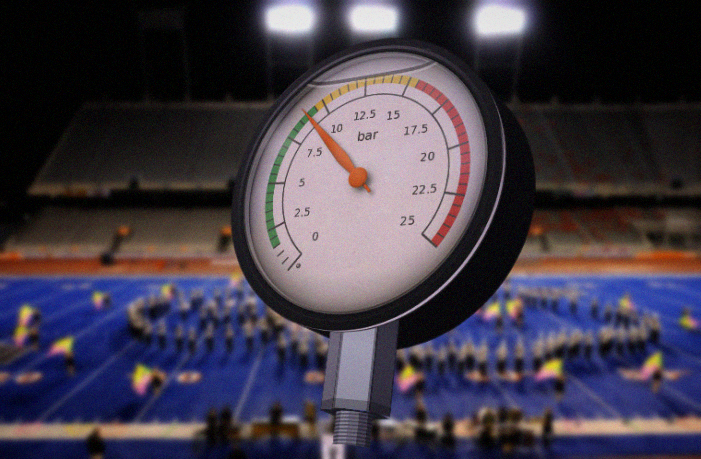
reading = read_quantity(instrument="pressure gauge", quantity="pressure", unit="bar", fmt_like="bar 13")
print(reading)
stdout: bar 9
